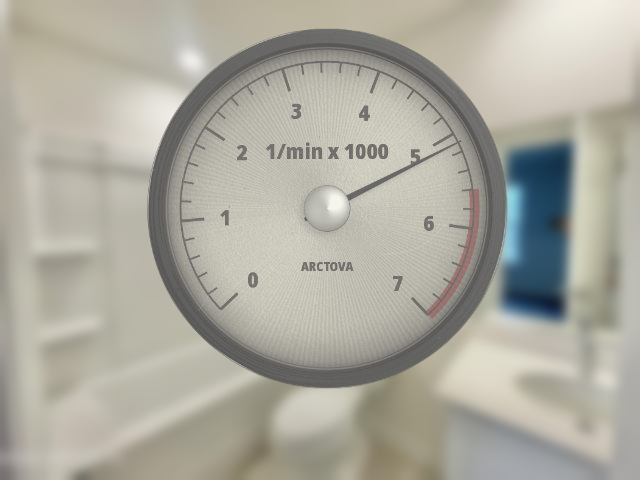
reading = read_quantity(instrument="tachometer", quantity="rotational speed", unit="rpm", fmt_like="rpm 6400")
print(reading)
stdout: rpm 5100
